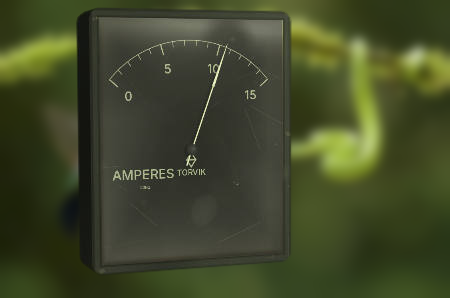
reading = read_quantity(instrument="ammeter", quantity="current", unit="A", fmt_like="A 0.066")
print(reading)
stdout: A 10.5
